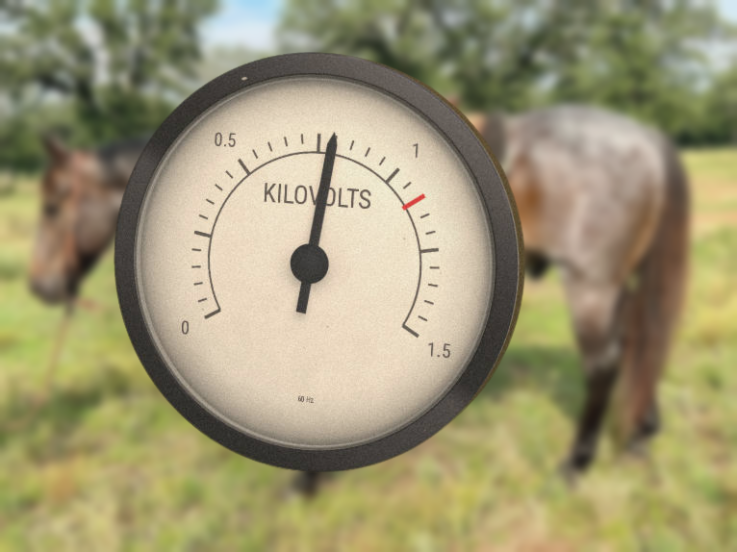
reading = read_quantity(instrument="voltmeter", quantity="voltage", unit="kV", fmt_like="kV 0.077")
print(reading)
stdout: kV 0.8
